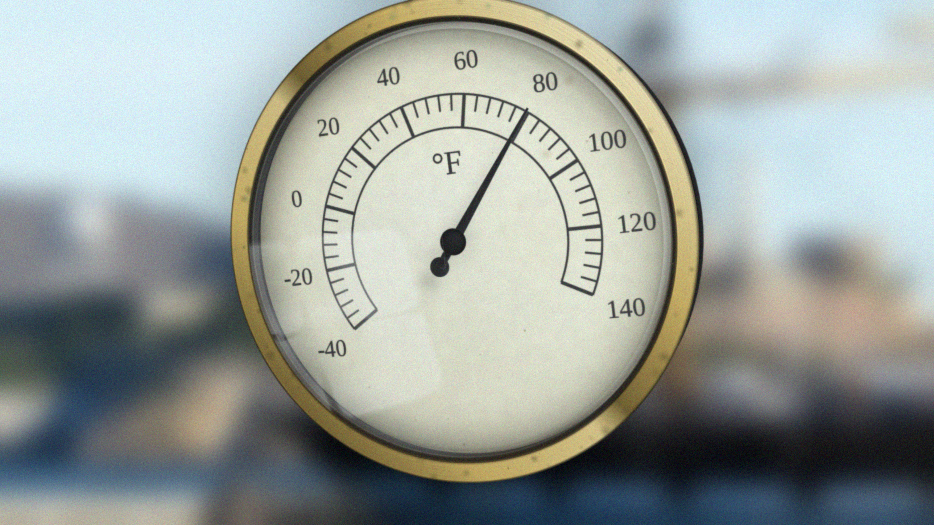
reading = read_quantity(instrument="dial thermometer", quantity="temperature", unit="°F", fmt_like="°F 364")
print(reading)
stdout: °F 80
